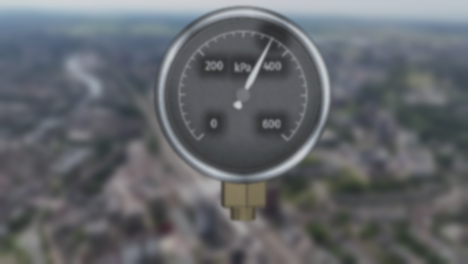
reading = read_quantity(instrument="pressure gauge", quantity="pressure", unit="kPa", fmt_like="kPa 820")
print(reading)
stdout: kPa 360
